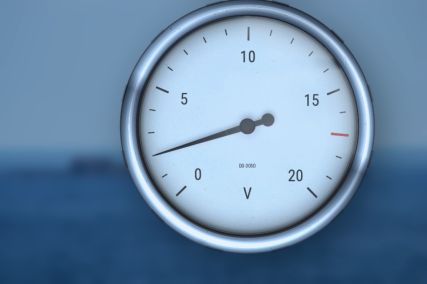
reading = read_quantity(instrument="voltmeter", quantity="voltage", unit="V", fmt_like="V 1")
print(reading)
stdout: V 2
